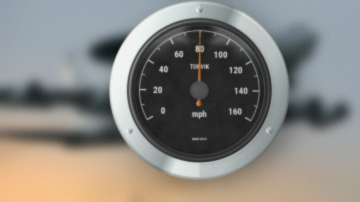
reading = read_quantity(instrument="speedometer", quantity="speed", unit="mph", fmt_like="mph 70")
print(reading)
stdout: mph 80
